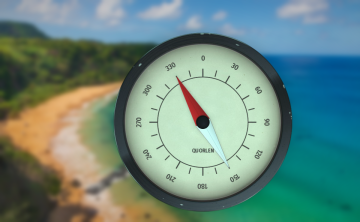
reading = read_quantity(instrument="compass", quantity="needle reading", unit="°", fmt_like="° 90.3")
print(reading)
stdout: ° 330
